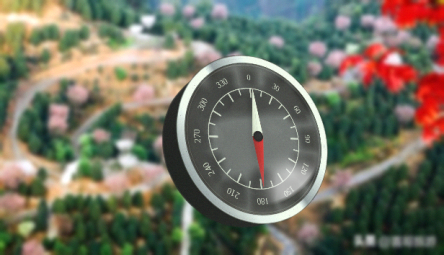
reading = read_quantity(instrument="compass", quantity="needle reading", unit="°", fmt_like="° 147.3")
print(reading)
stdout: ° 180
